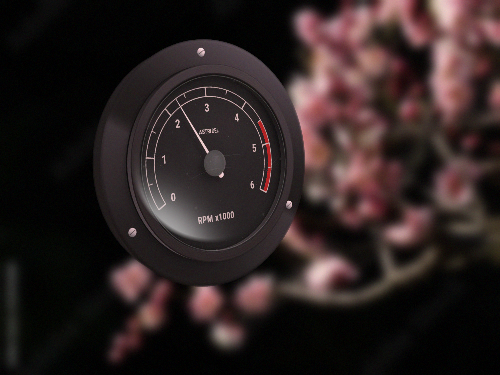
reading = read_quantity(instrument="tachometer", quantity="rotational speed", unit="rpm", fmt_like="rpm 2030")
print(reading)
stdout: rpm 2250
